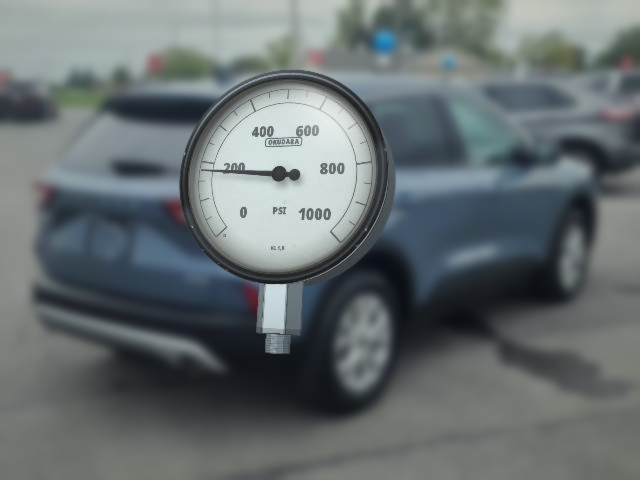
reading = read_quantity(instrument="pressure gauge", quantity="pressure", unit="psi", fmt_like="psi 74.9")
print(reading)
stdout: psi 175
